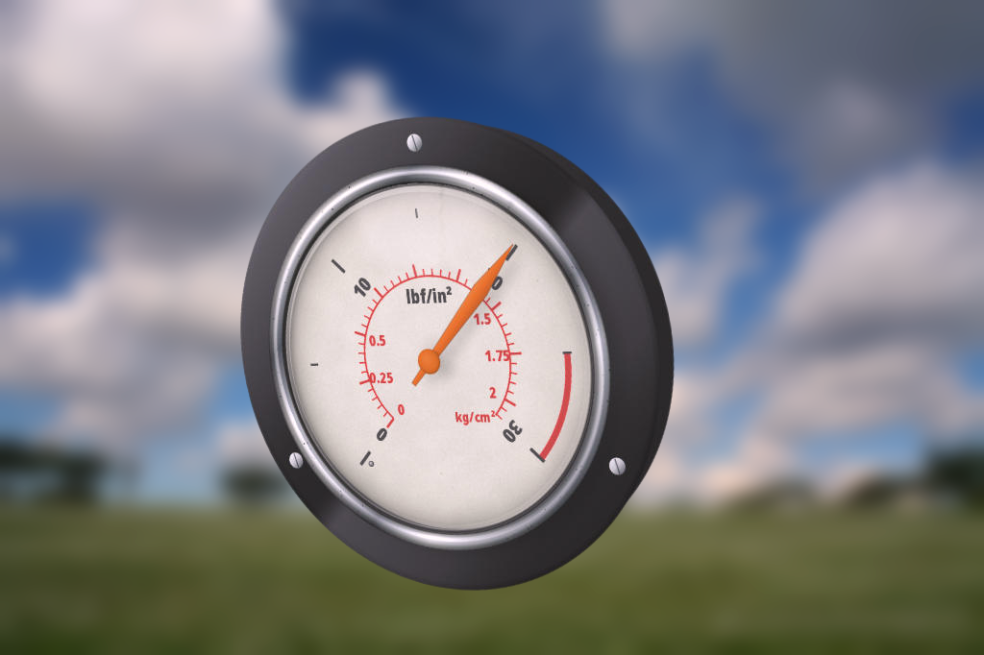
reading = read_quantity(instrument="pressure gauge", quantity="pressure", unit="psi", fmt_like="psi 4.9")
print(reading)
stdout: psi 20
